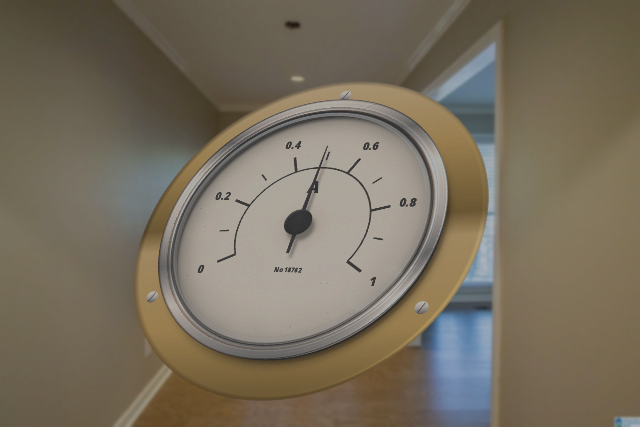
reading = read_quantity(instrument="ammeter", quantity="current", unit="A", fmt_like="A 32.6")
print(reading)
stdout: A 0.5
